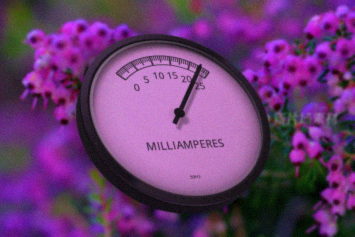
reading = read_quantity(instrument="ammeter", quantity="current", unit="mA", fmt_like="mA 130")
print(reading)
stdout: mA 22.5
